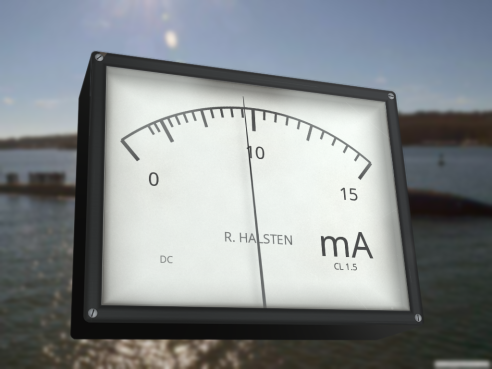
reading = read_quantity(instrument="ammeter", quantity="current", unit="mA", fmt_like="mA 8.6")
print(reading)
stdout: mA 9.5
